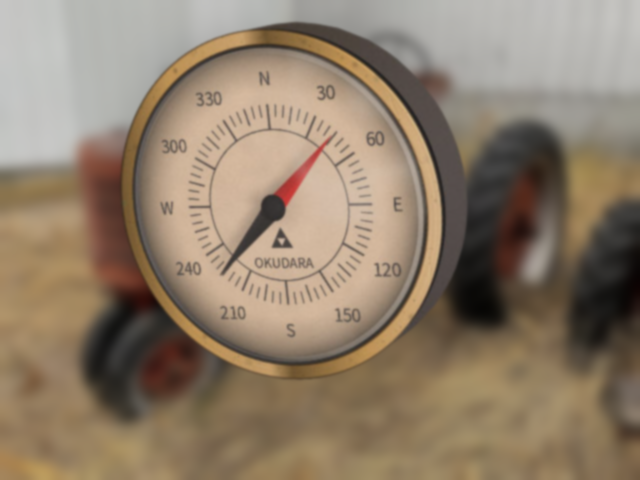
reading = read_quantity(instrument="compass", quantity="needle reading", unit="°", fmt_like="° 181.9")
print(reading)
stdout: ° 45
